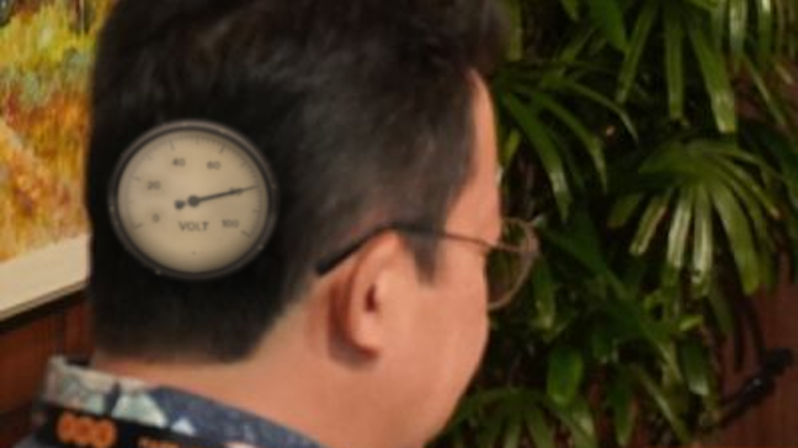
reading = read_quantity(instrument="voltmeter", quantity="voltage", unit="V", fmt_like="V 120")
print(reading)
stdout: V 80
